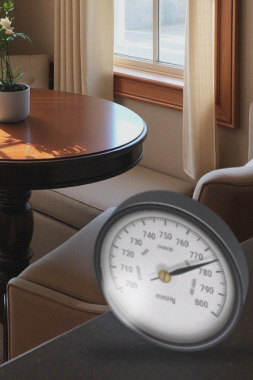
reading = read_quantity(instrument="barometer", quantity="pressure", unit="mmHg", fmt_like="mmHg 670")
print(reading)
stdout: mmHg 775
